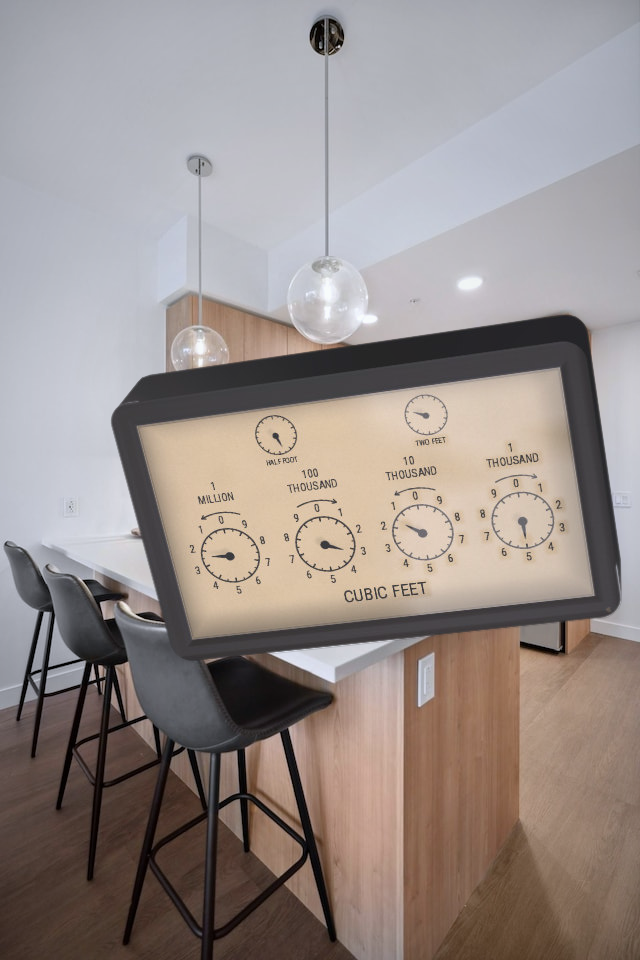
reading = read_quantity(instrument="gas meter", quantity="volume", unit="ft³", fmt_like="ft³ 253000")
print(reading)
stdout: ft³ 231500
